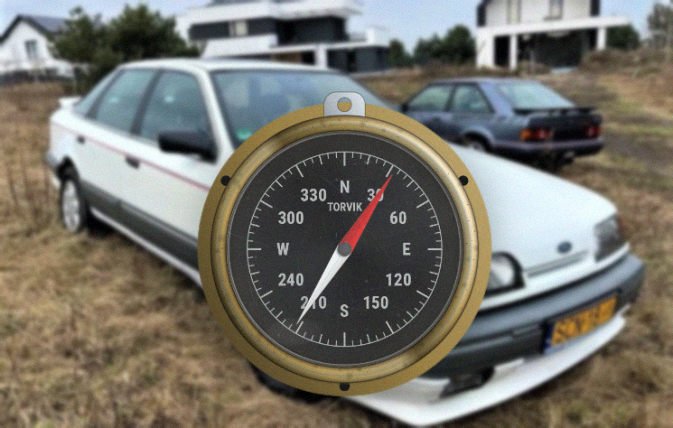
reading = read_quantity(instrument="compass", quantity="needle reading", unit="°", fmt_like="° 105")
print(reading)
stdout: ° 32.5
